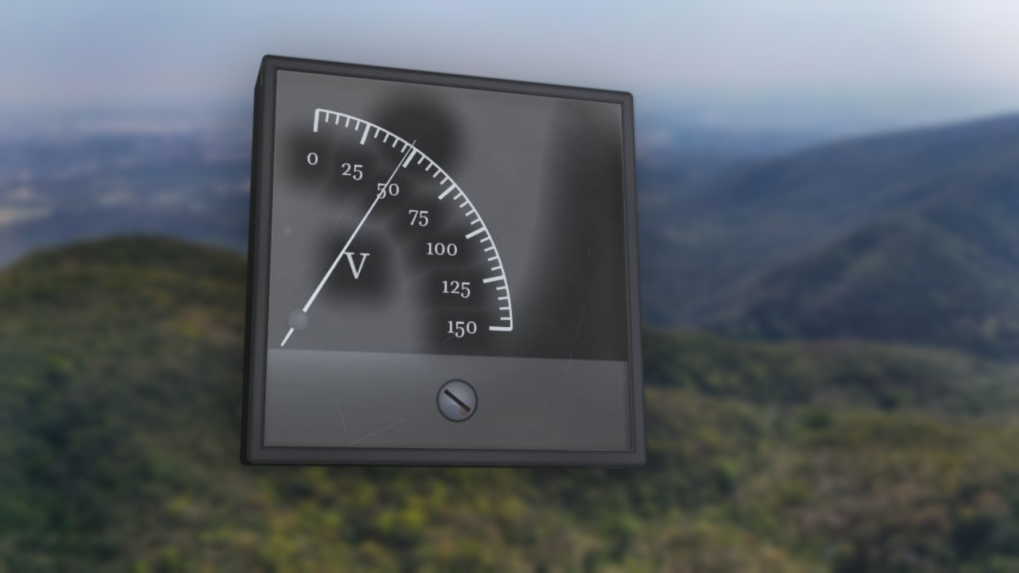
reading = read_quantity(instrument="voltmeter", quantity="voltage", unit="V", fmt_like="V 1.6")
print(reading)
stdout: V 47.5
